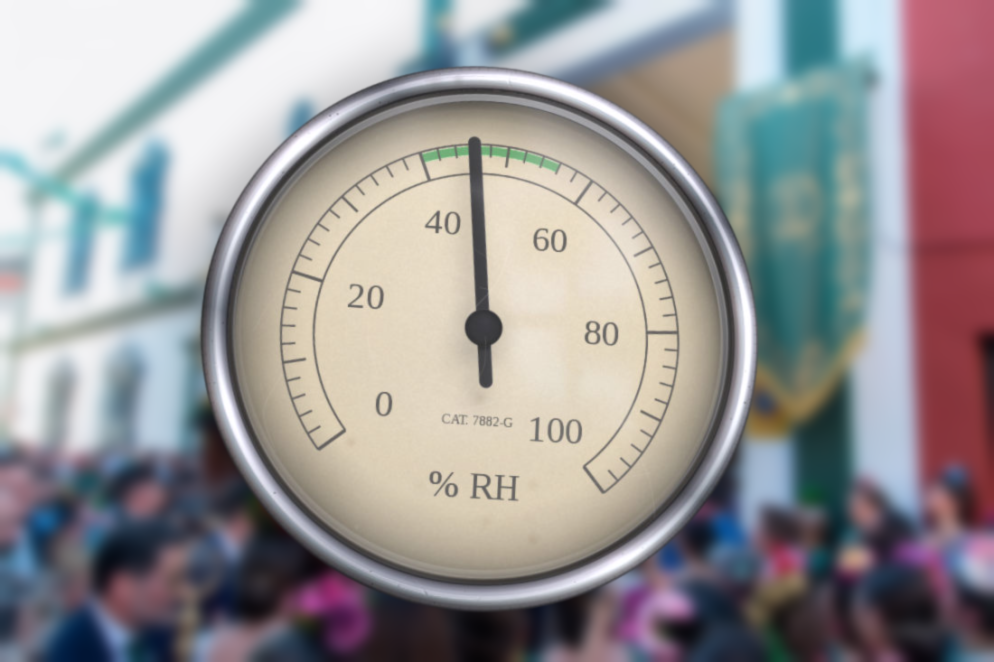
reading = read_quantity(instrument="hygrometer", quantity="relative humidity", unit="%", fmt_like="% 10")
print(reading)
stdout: % 46
